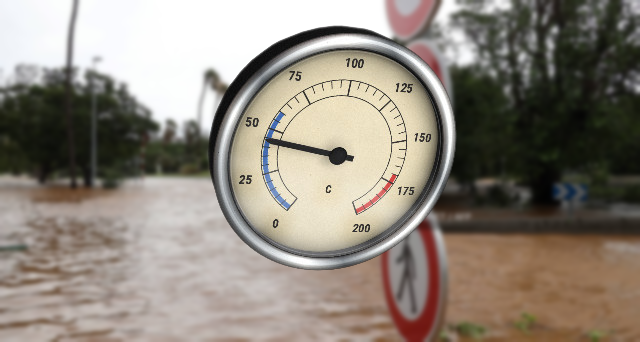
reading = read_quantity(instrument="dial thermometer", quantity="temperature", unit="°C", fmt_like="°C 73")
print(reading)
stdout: °C 45
